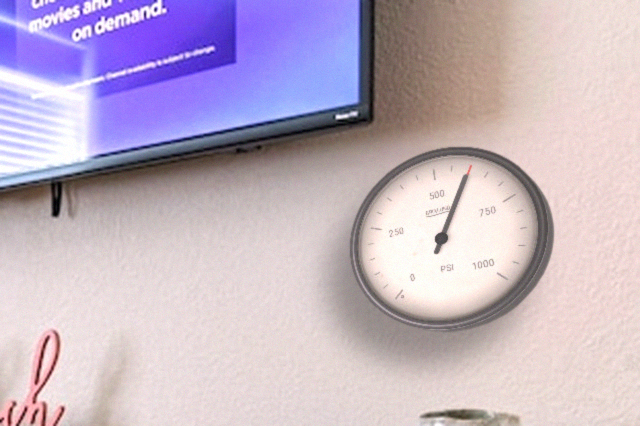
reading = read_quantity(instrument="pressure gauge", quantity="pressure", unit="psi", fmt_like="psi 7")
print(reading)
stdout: psi 600
